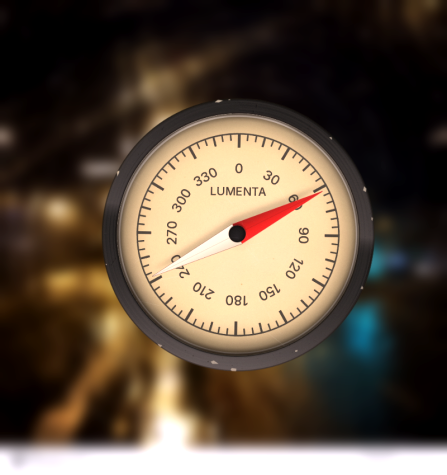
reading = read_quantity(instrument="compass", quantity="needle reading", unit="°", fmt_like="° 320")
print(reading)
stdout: ° 62.5
